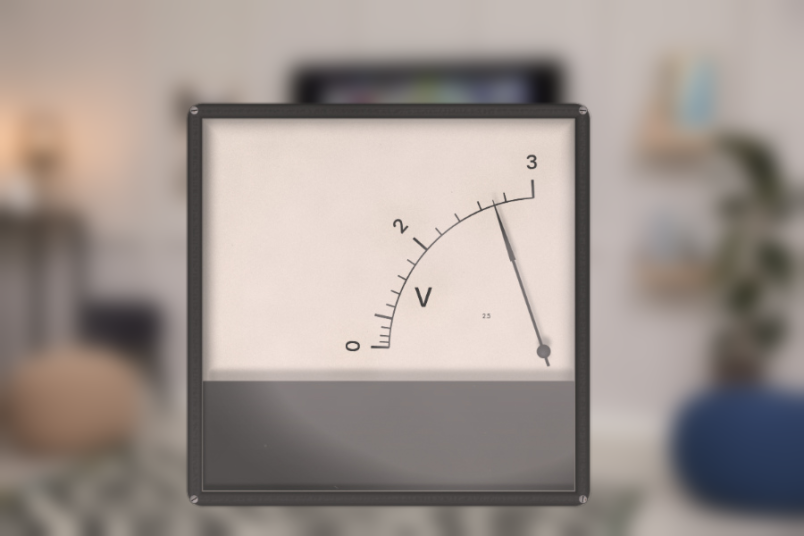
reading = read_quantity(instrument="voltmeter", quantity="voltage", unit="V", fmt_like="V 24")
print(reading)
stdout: V 2.7
